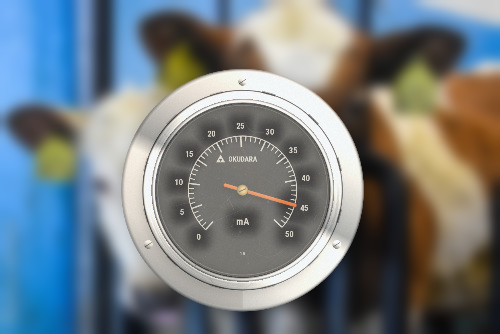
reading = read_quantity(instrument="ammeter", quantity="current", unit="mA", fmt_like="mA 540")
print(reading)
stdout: mA 45
